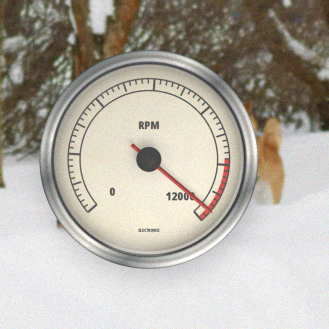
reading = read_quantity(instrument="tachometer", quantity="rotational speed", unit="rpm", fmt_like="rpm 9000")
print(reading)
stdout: rpm 11600
